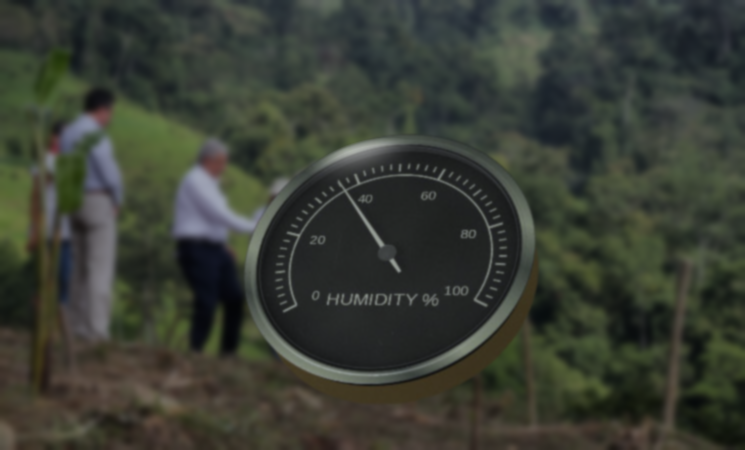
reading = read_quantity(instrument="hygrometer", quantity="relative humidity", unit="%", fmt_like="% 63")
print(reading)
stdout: % 36
